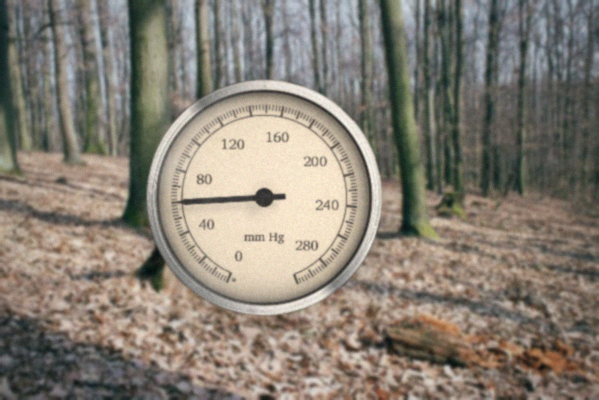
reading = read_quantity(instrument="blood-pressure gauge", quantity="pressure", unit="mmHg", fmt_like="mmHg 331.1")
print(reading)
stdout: mmHg 60
